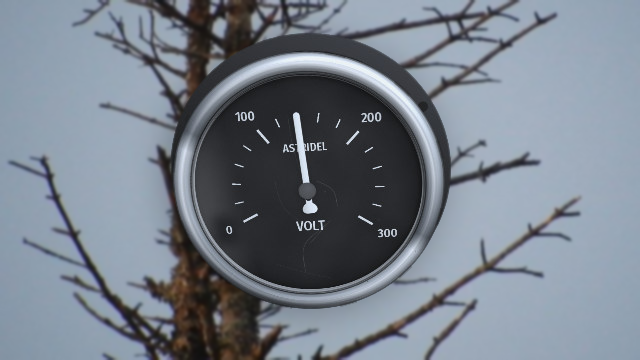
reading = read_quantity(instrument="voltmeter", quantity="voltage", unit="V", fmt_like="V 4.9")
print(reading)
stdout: V 140
